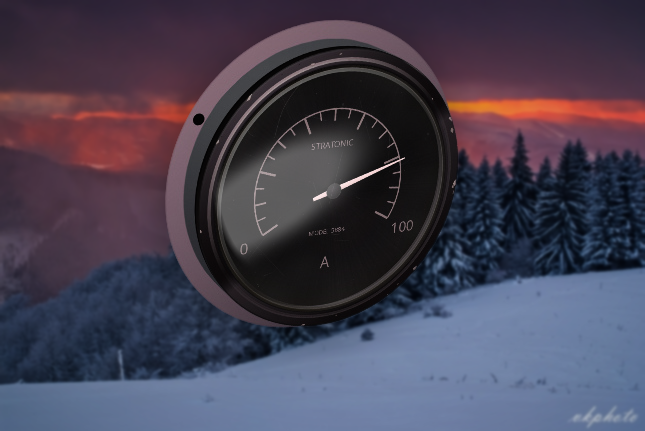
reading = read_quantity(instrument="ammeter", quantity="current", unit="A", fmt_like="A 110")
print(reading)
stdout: A 80
